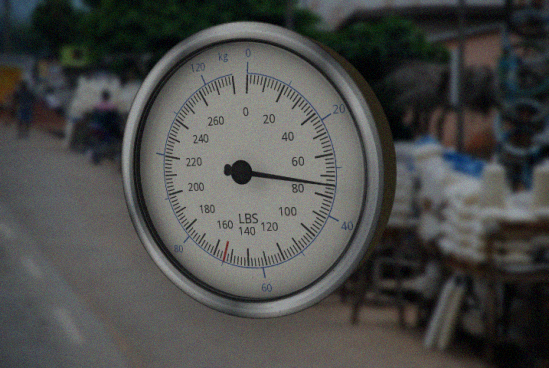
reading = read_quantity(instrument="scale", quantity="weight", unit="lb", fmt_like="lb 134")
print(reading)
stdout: lb 74
